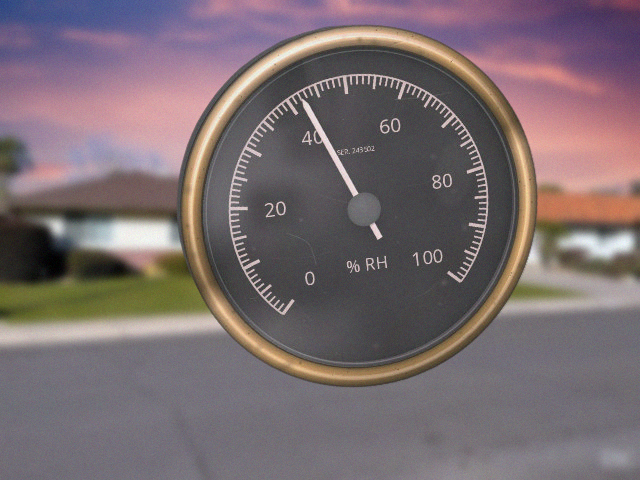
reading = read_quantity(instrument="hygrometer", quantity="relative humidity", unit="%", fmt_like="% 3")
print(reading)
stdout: % 42
